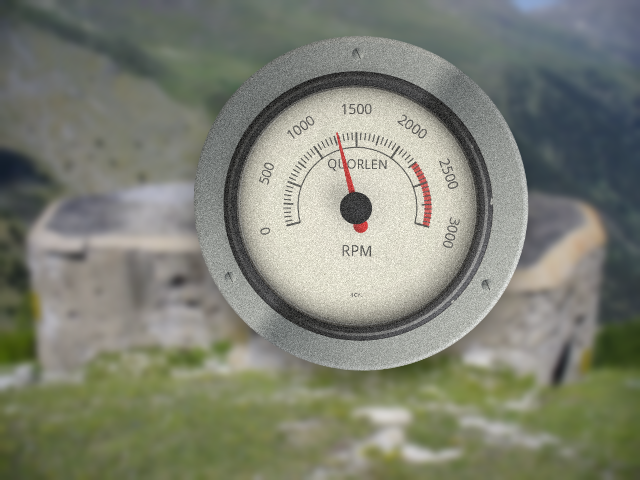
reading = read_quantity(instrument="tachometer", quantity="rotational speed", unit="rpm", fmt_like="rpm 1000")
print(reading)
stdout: rpm 1300
